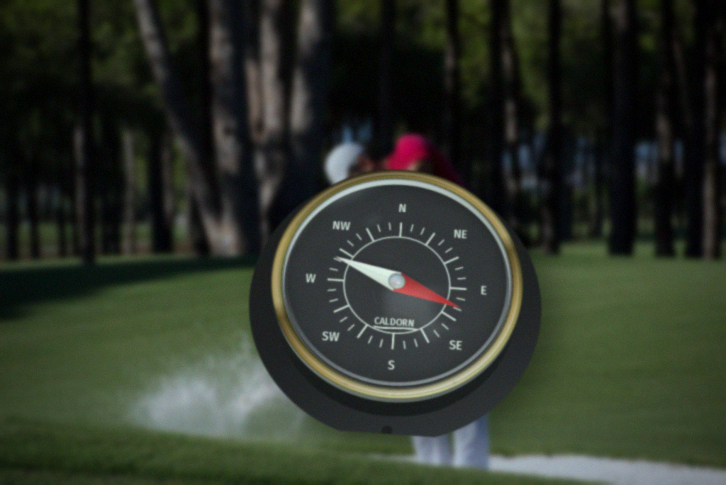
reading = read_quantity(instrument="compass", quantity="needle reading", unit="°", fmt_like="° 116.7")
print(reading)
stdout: ° 110
